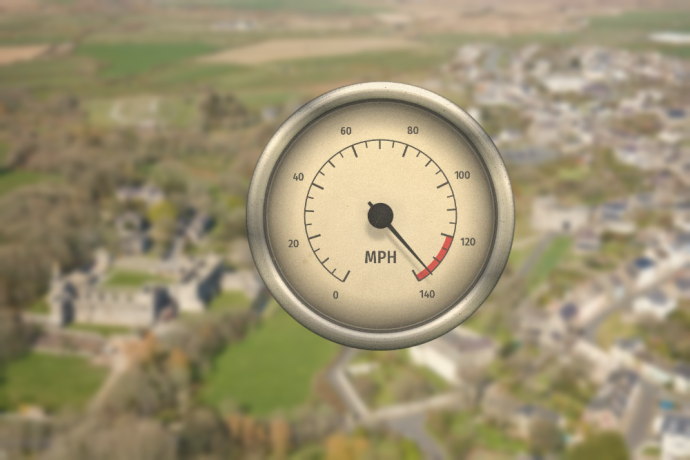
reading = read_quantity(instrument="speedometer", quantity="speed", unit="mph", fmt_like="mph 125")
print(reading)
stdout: mph 135
